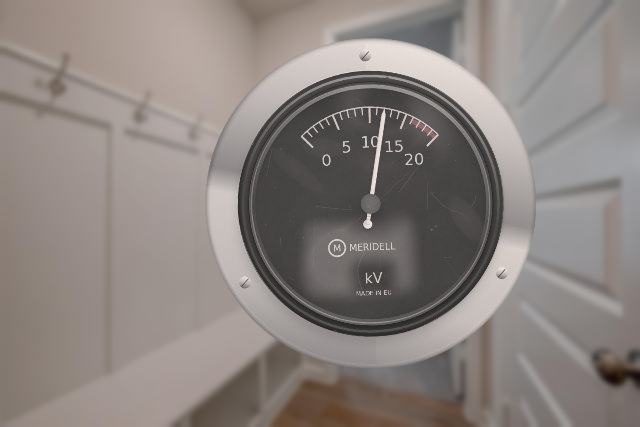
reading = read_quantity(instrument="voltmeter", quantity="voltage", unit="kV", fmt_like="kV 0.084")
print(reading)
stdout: kV 12
